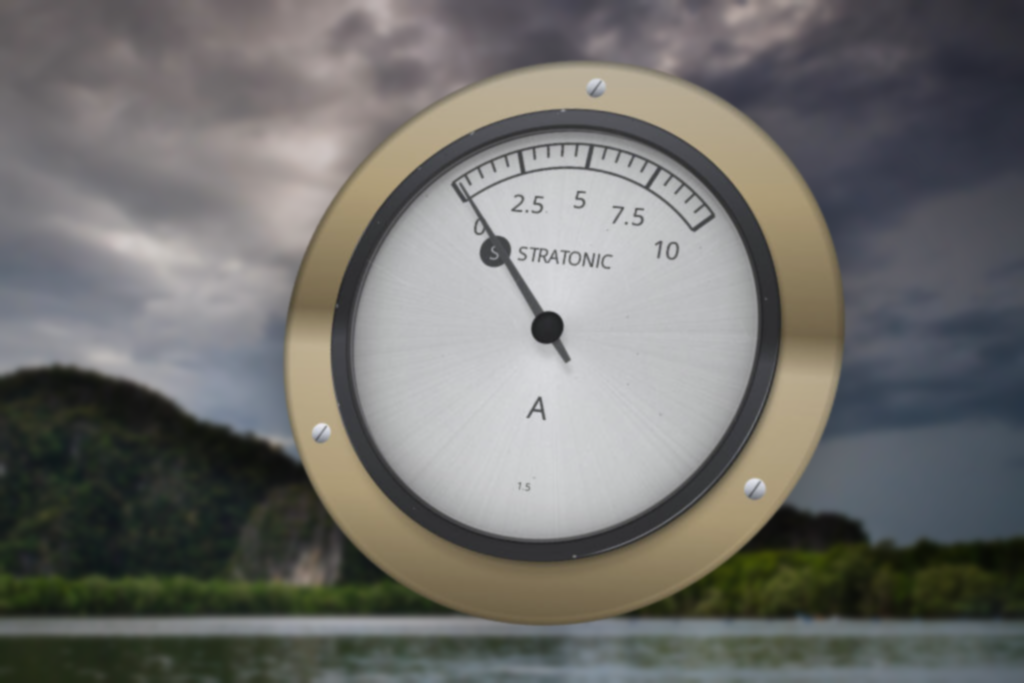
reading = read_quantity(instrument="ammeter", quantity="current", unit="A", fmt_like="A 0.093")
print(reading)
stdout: A 0.25
